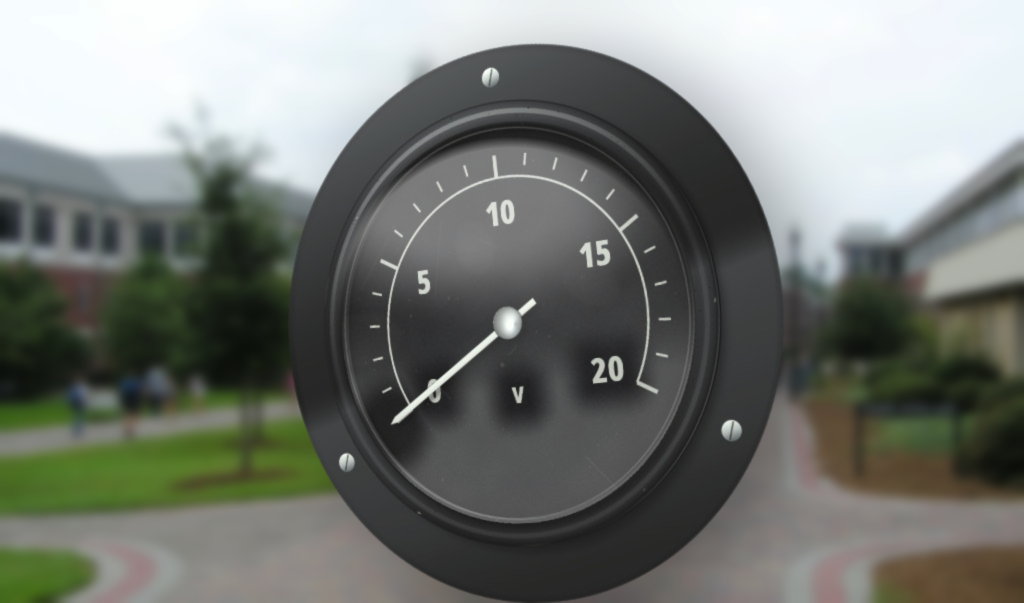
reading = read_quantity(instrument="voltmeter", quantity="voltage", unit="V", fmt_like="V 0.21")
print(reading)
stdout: V 0
